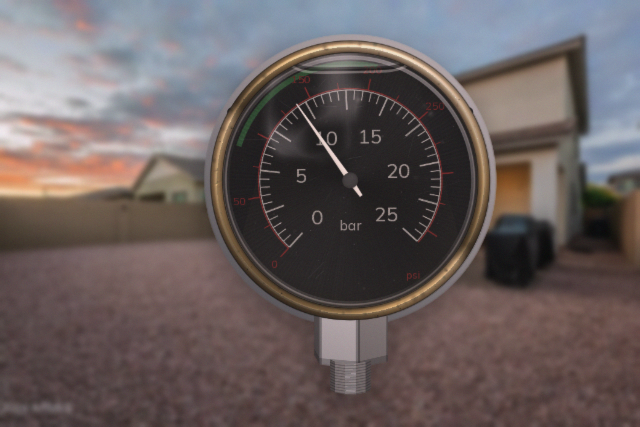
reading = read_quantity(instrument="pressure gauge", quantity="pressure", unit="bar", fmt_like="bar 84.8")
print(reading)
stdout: bar 9.5
